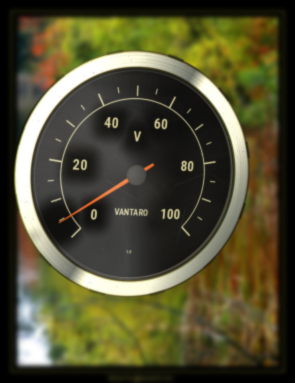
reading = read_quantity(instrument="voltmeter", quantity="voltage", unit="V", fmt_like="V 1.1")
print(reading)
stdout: V 5
